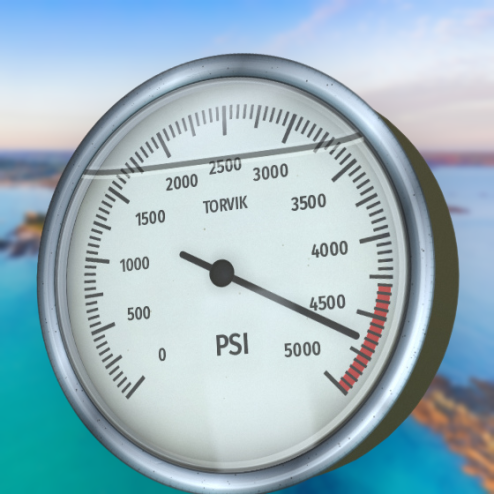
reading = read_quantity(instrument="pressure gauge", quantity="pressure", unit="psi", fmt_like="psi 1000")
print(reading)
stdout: psi 4650
